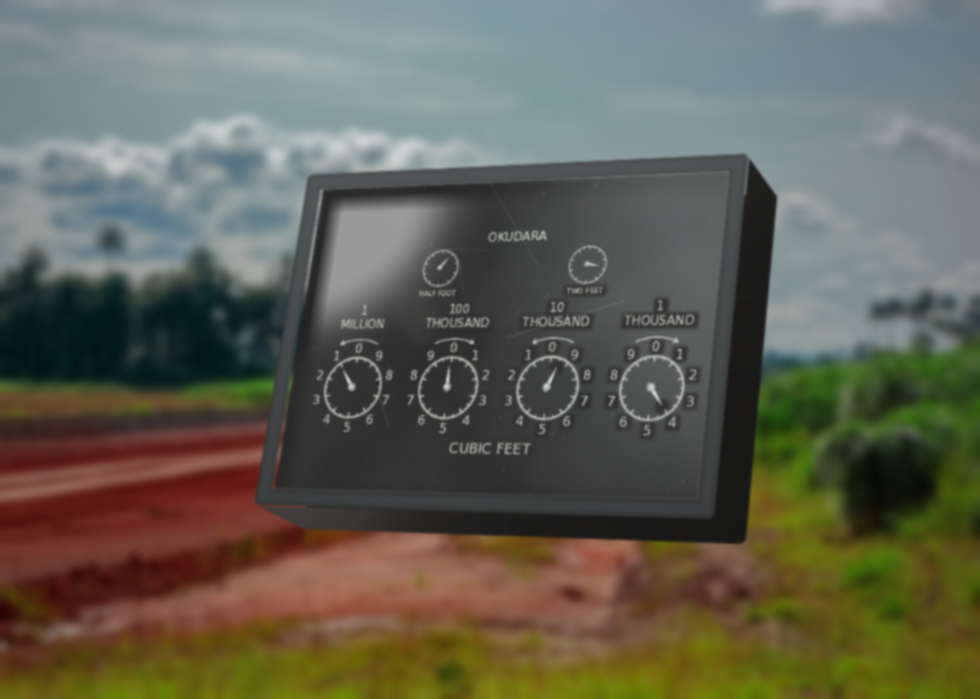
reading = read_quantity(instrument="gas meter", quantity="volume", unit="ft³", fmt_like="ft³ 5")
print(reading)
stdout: ft³ 99400
